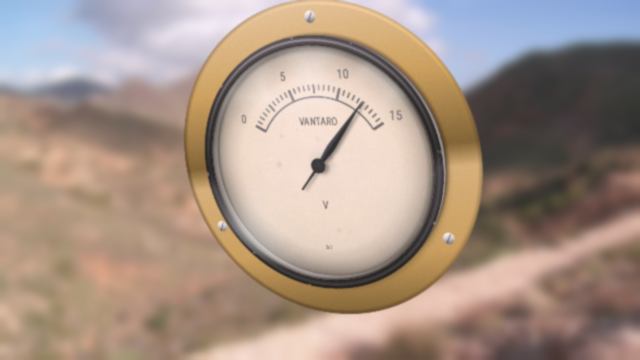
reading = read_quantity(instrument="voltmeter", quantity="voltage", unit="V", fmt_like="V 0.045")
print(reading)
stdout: V 12.5
